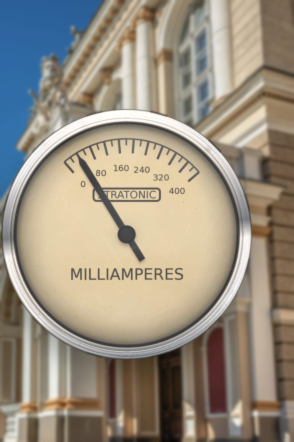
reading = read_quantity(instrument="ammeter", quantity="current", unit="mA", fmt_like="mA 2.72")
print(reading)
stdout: mA 40
